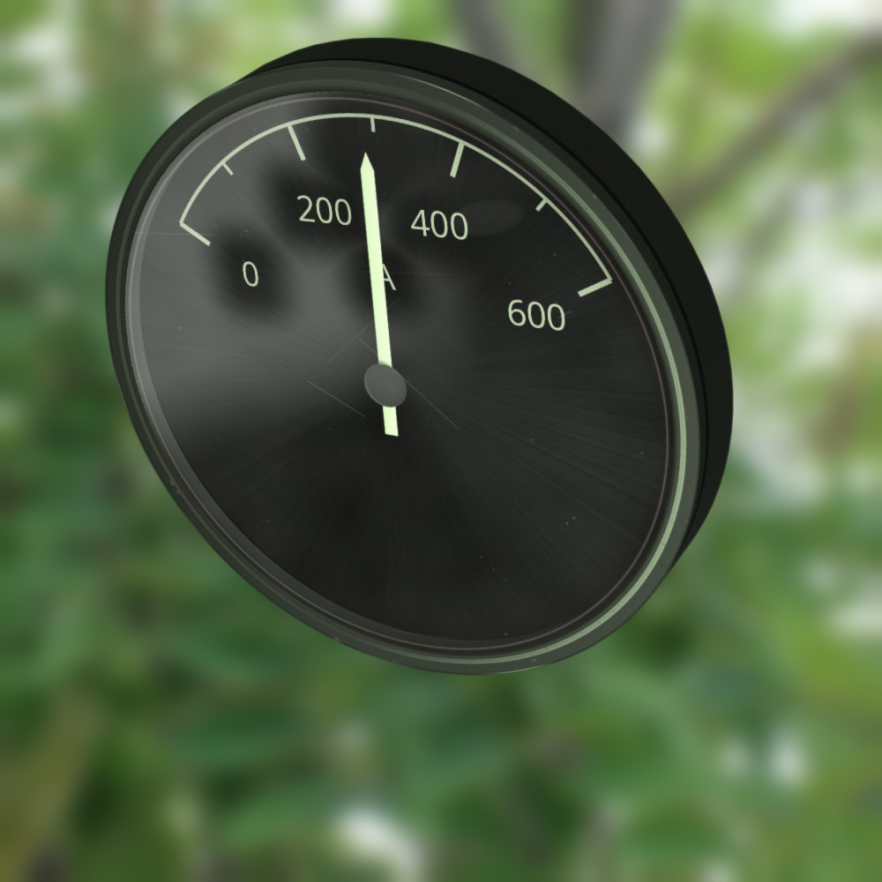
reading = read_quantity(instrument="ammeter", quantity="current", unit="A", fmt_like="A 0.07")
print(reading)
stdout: A 300
